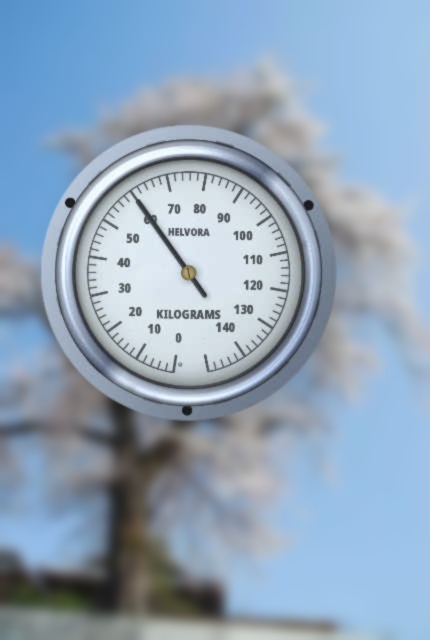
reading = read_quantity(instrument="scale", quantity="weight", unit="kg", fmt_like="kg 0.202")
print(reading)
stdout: kg 60
